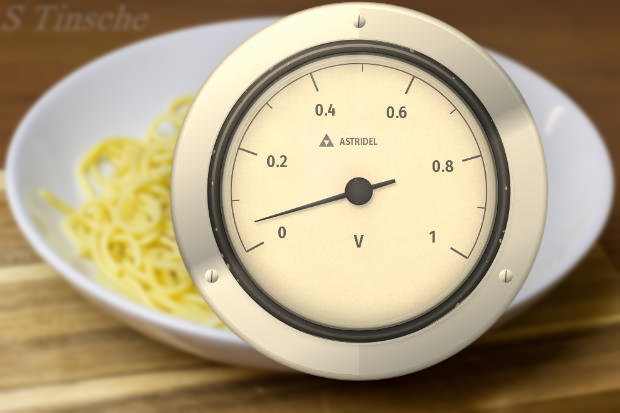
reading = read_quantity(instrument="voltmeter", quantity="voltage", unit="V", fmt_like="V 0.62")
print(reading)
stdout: V 0.05
